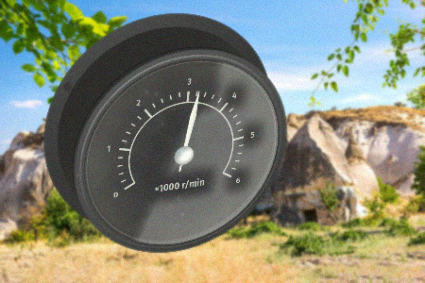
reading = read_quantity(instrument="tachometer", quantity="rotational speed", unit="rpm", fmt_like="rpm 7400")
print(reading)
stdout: rpm 3200
